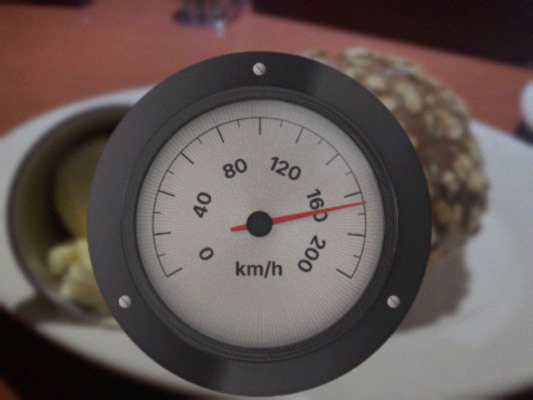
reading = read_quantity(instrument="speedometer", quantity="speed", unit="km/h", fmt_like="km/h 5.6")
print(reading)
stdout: km/h 165
